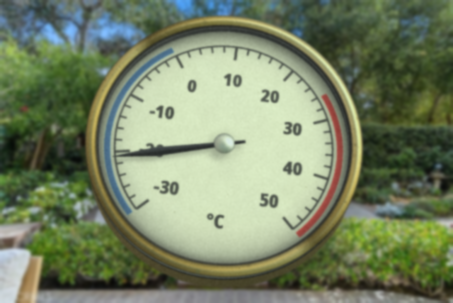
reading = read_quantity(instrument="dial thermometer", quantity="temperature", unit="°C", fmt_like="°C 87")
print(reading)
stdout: °C -21
